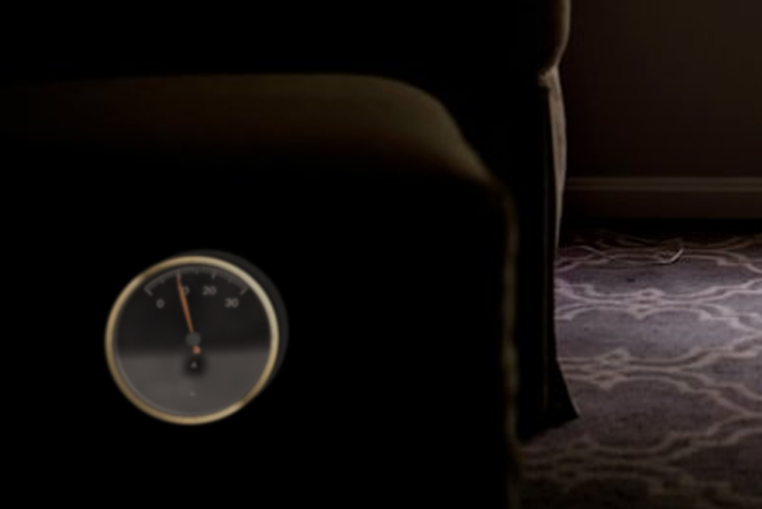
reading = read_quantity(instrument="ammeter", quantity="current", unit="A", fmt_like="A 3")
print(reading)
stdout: A 10
